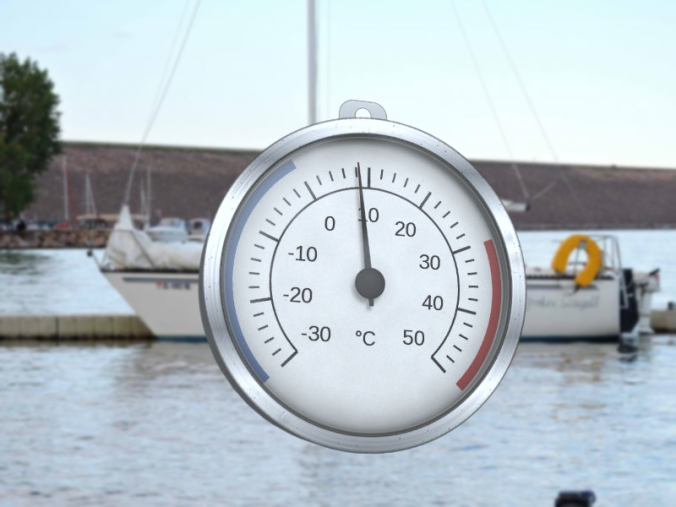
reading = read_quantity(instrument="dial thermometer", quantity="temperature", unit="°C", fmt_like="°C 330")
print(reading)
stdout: °C 8
